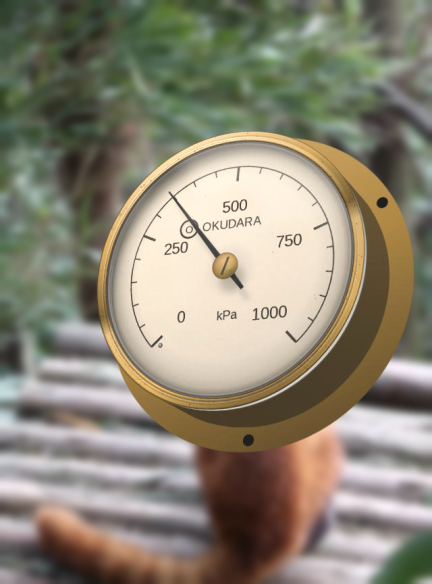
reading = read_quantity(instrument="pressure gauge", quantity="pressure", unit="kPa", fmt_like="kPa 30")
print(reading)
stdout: kPa 350
